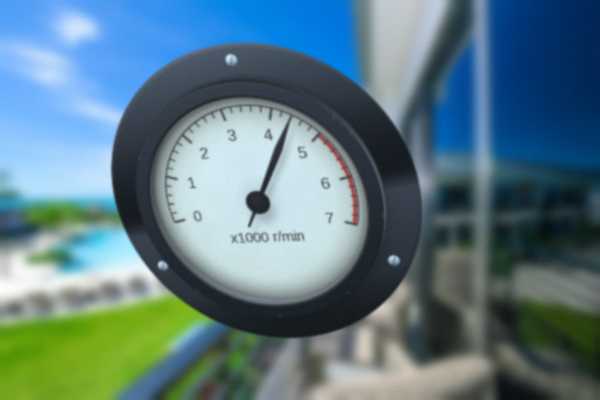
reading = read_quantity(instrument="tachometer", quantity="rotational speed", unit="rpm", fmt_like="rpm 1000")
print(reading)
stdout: rpm 4400
